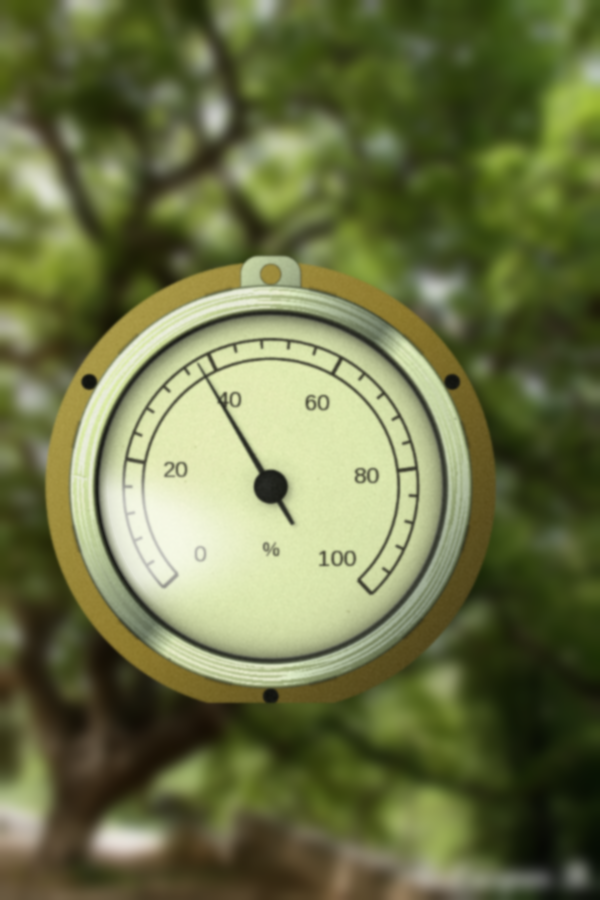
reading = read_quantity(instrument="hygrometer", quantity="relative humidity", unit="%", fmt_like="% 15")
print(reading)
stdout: % 38
